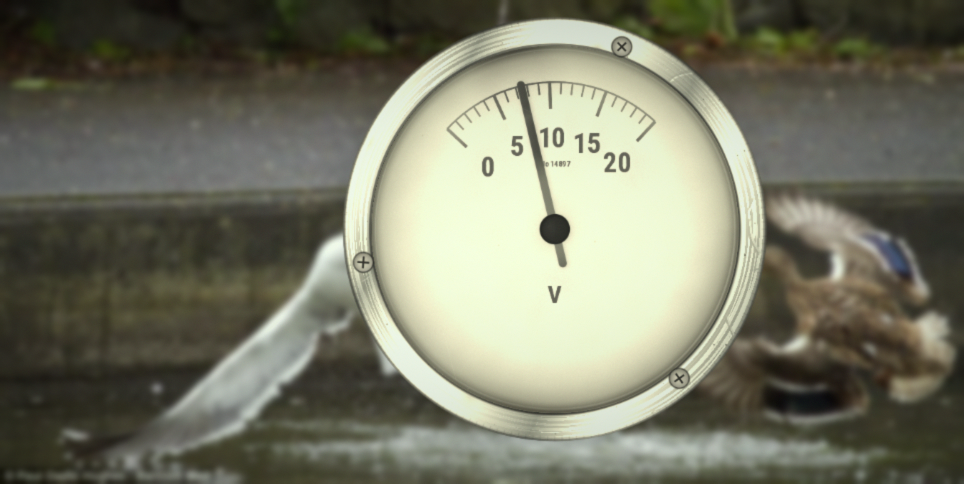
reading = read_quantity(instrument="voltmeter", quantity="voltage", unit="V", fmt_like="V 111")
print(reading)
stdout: V 7.5
